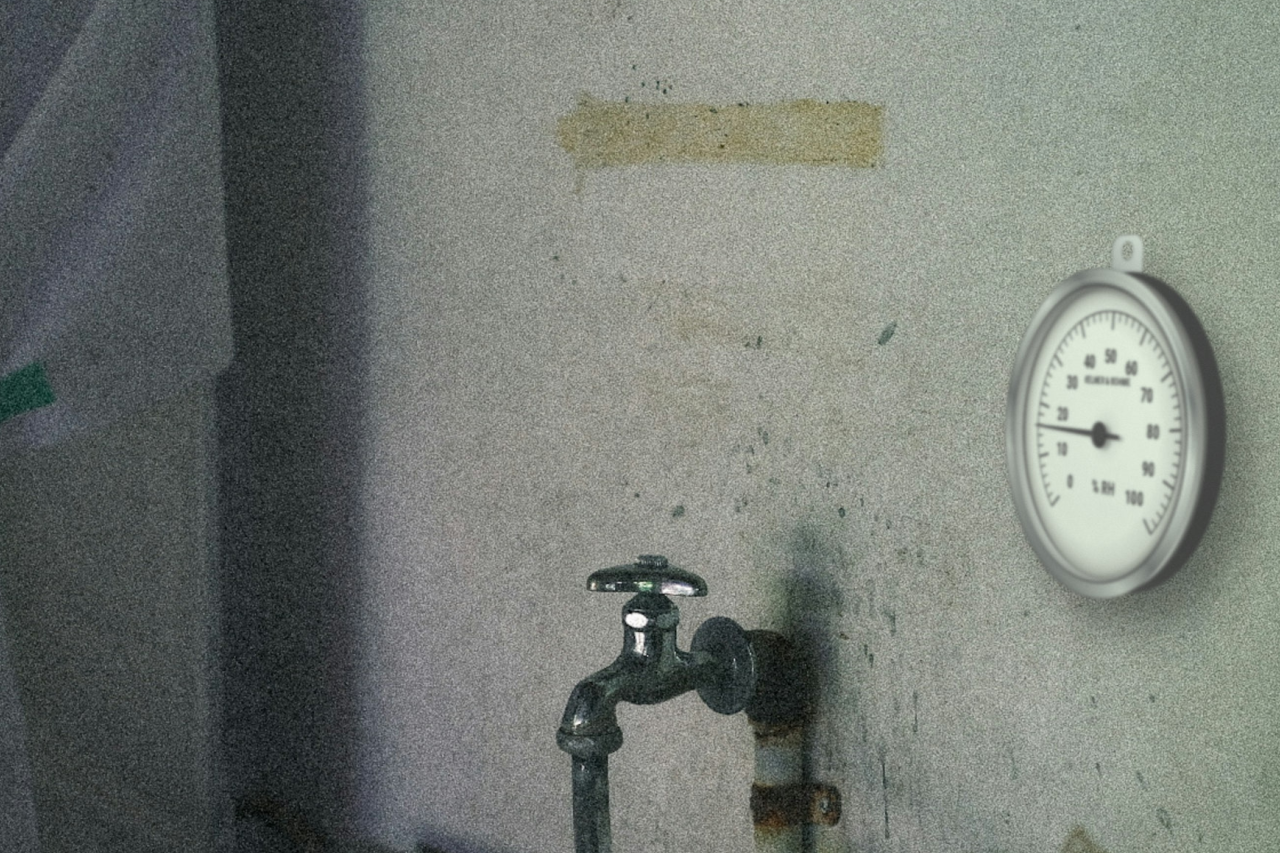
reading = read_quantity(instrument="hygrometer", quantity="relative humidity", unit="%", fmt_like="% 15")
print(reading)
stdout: % 16
